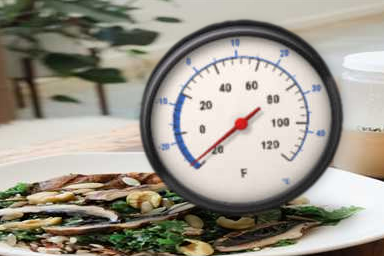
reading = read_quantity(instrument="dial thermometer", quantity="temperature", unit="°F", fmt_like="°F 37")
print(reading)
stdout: °F -16
